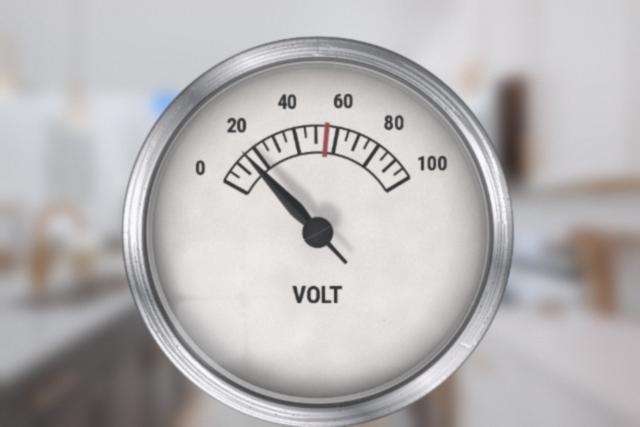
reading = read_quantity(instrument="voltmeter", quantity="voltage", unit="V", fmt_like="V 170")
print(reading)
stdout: V 15
